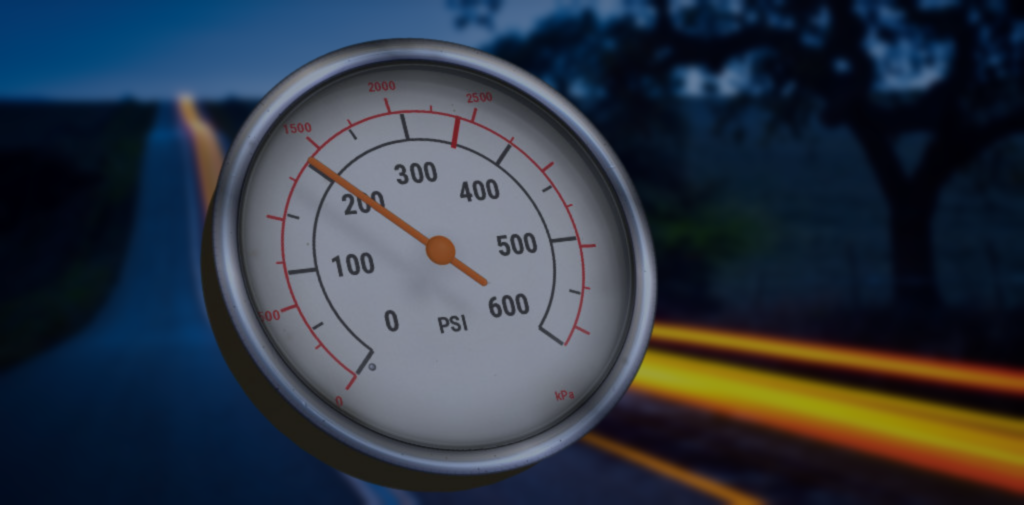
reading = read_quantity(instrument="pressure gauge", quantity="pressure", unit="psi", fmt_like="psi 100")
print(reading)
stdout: psi 200
